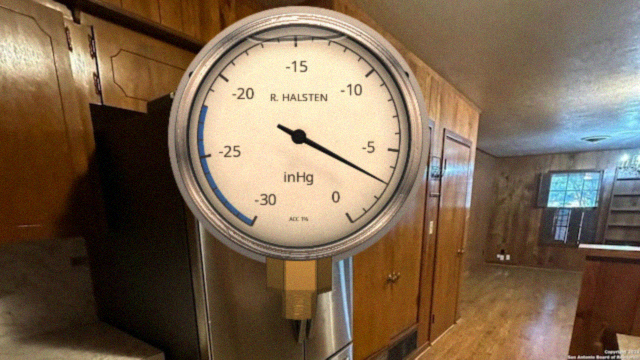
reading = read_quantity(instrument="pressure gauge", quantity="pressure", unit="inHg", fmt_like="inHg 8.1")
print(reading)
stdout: inHg -3
